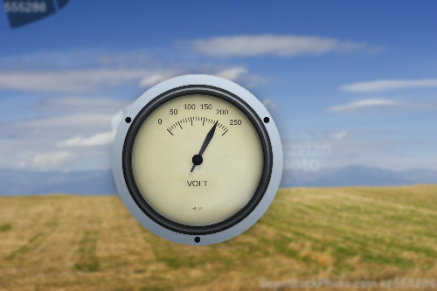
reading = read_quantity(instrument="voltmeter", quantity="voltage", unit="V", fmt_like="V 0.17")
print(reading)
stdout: V 200
